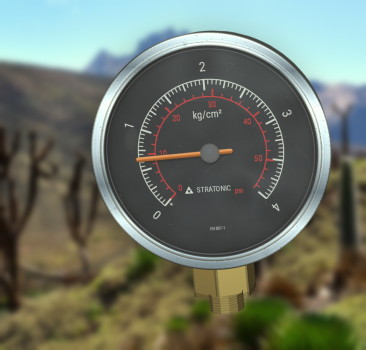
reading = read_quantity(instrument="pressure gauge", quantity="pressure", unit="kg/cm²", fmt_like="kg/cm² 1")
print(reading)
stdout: kg/cm² 0.65
